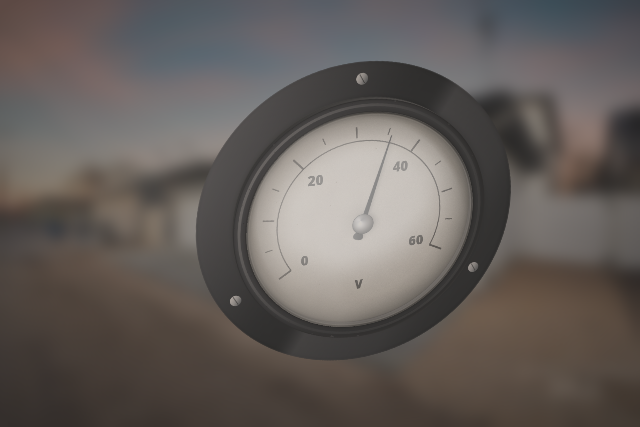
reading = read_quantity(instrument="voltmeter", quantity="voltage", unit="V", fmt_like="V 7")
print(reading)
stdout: V 35
